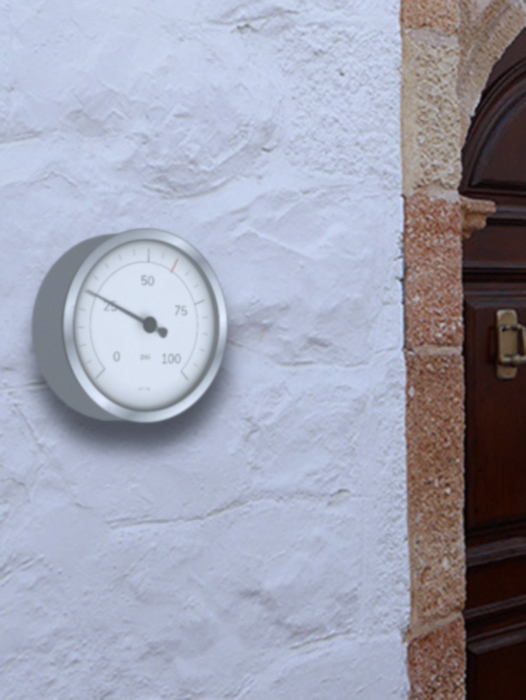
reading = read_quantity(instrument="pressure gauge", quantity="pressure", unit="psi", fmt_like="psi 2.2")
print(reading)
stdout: psi 25
